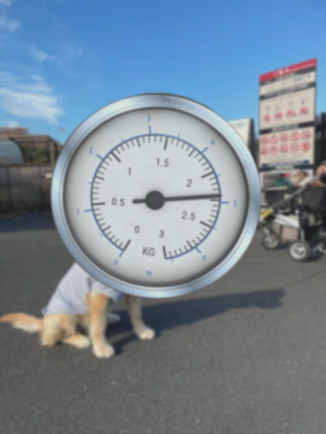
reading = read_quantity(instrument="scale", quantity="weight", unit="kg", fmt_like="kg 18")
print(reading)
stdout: kg 2.2
